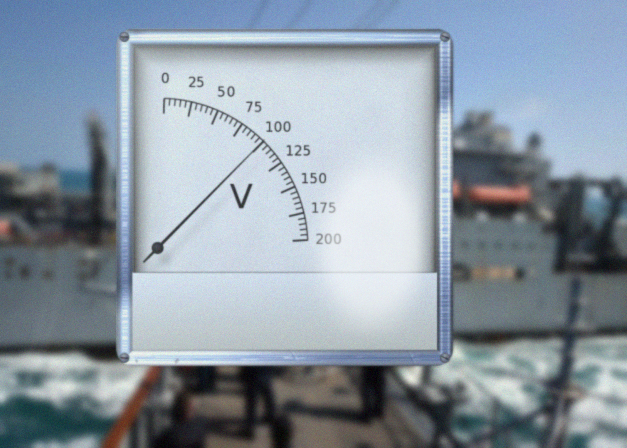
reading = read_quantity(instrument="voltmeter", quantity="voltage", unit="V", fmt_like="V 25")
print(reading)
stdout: V 100
